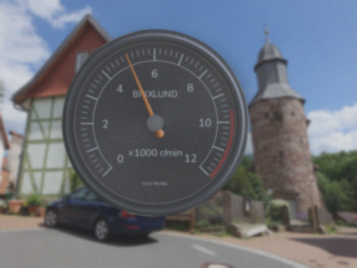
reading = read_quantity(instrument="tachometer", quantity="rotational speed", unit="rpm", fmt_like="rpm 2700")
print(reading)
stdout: rpm 5000
